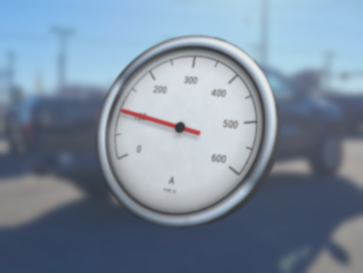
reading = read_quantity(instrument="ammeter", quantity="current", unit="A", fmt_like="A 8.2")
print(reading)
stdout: A 100
